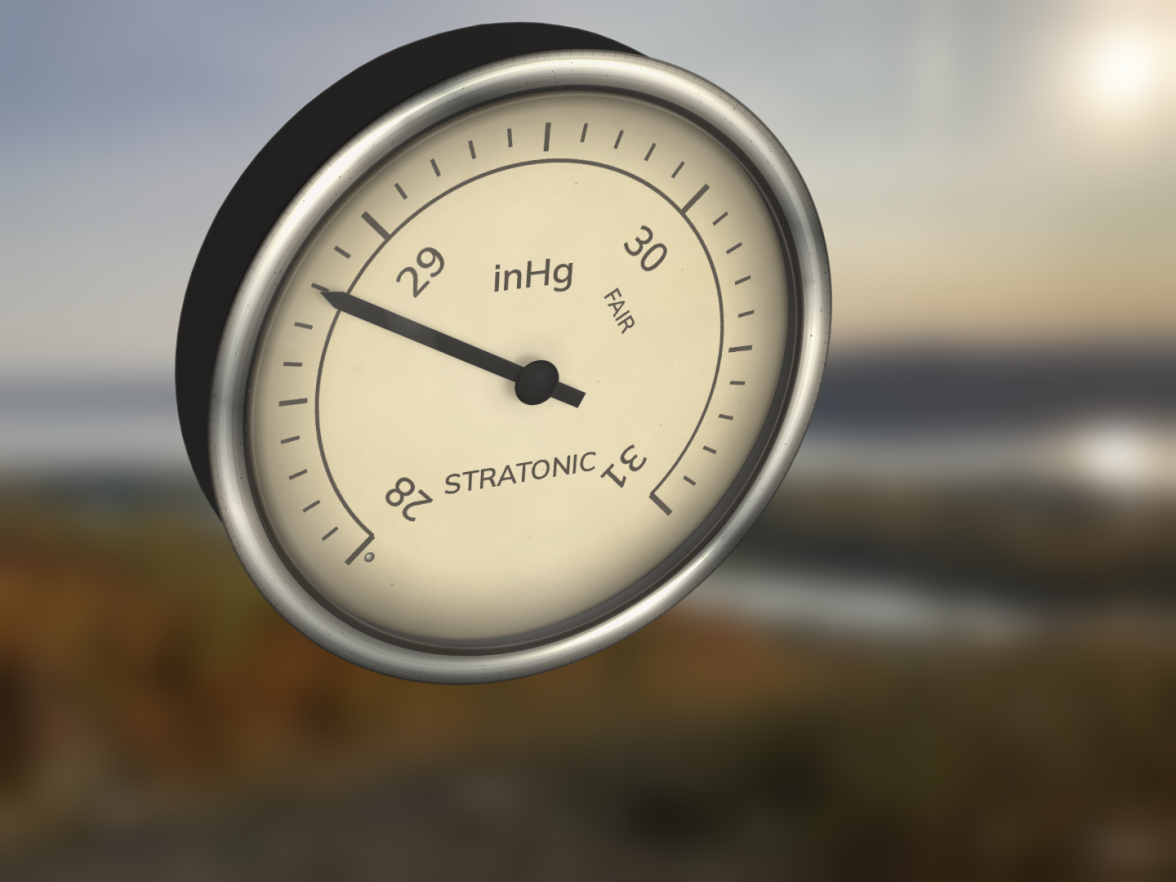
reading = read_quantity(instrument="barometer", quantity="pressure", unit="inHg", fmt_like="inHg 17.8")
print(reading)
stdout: inHg 28.8
